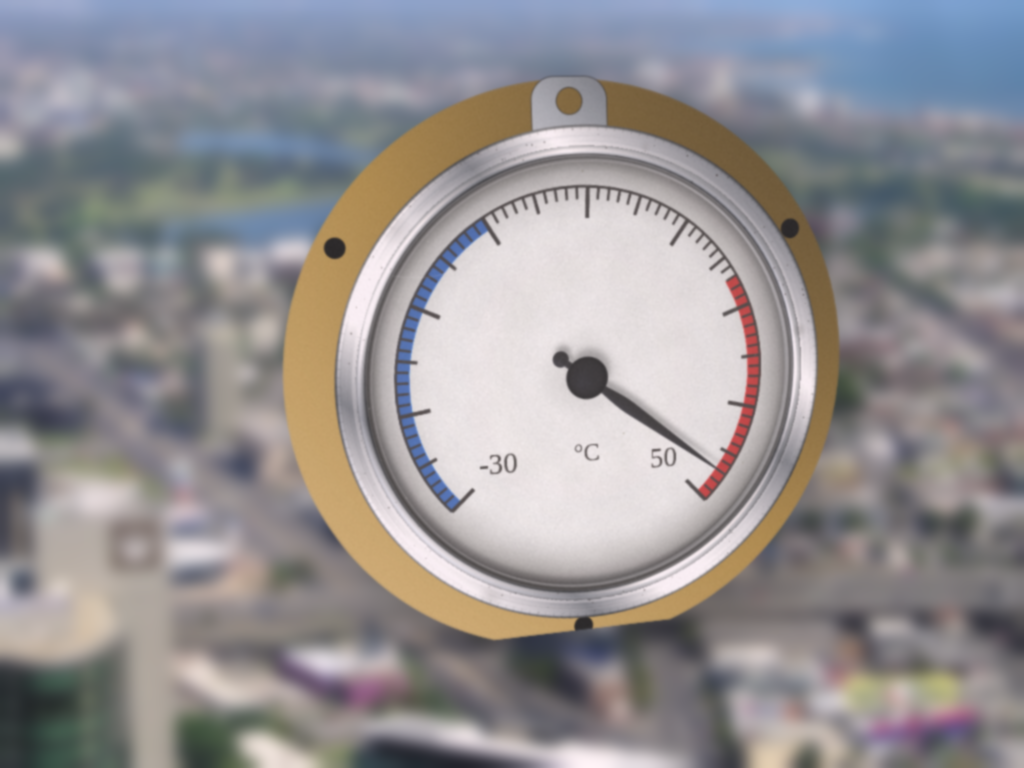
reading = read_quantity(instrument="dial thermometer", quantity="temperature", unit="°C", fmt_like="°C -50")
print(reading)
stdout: °C 47
